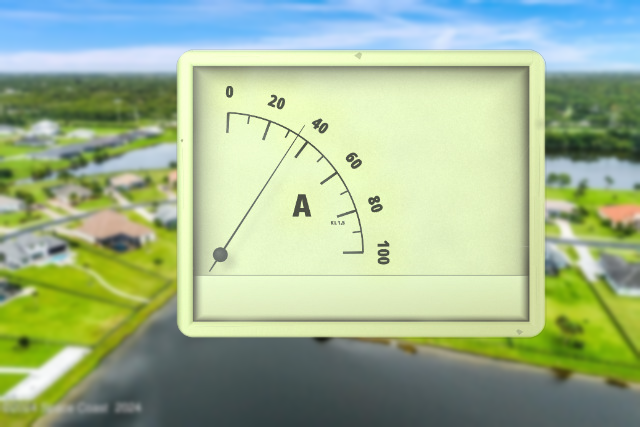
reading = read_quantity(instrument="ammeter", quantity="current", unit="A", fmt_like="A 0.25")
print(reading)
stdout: A 35
